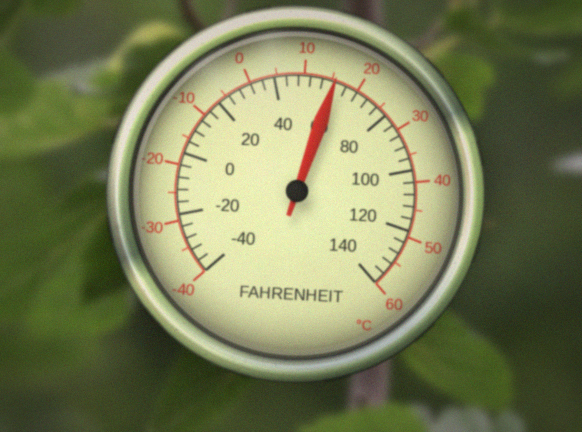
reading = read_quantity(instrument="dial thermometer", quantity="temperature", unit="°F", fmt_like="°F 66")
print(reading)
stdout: °F 60
